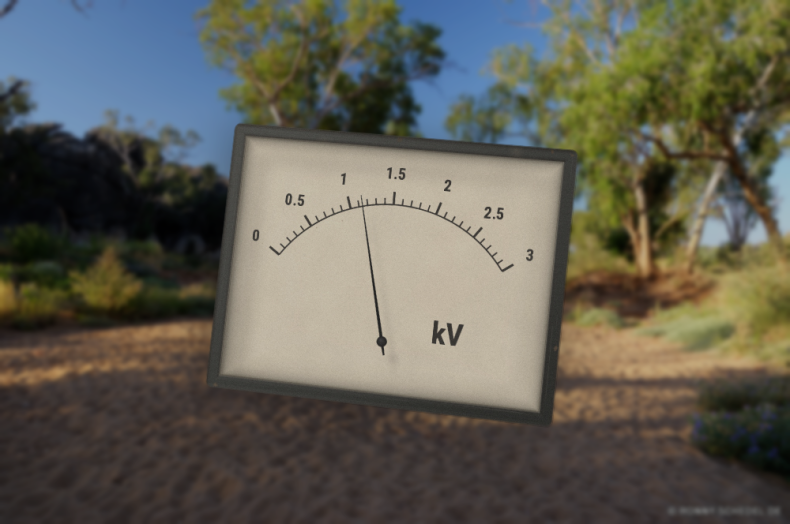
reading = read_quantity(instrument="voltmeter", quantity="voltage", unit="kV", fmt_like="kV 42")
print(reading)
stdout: kV 1.15
